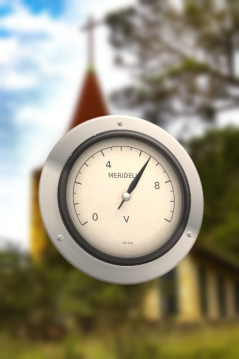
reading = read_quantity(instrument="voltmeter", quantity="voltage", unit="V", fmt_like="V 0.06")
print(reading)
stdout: V 6.5
